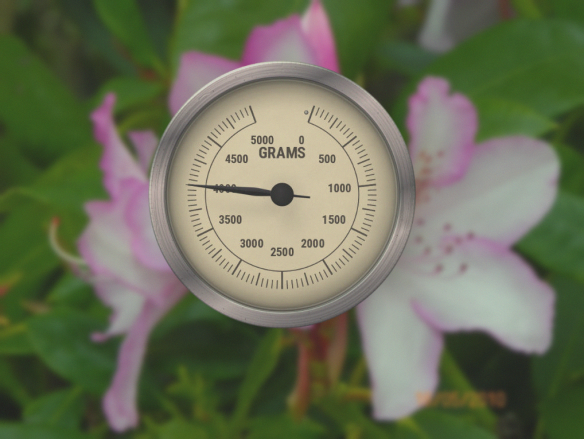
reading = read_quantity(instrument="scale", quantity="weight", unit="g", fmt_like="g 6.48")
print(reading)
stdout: g 4000
